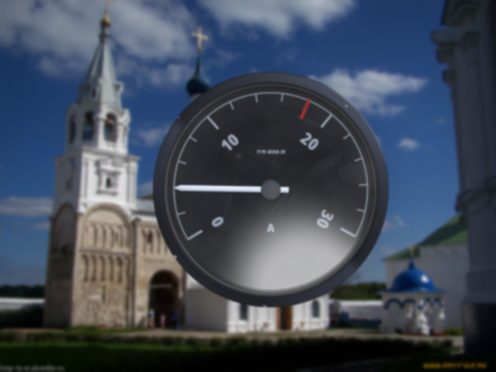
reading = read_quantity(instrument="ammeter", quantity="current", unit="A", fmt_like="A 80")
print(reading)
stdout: A 4
